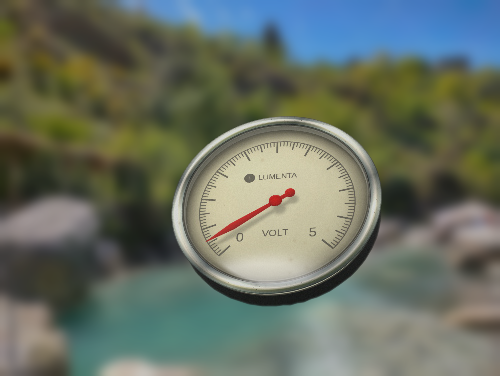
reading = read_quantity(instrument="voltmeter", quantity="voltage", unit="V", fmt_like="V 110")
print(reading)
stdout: V 0.25
